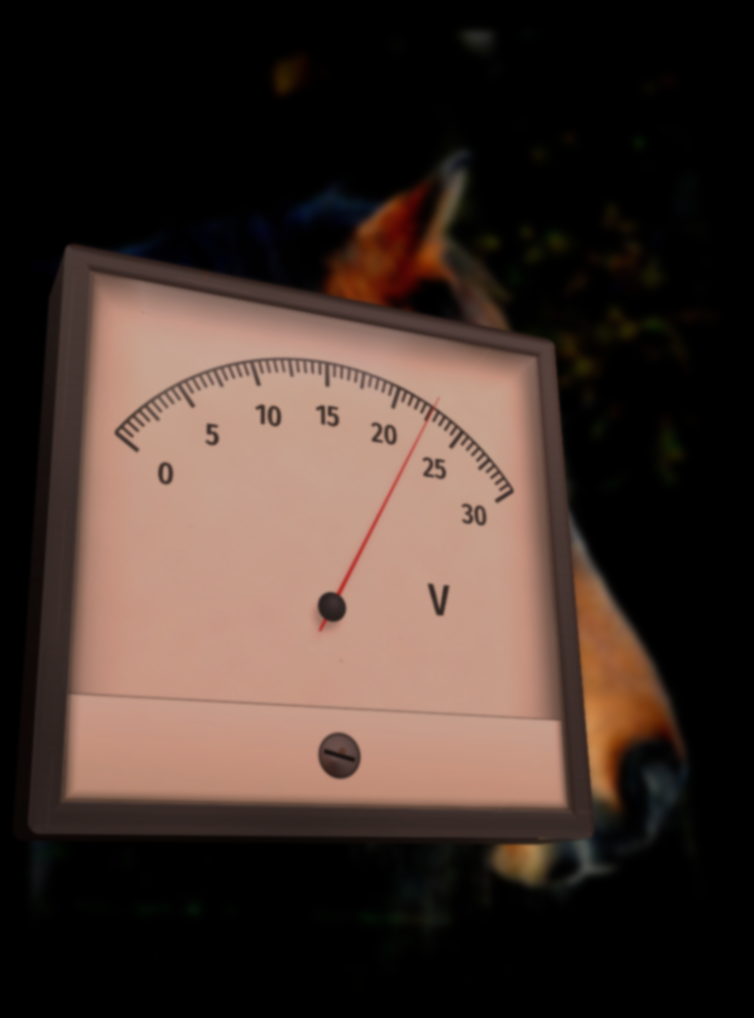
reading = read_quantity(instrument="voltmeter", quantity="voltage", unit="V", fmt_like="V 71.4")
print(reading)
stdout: V 22.5
